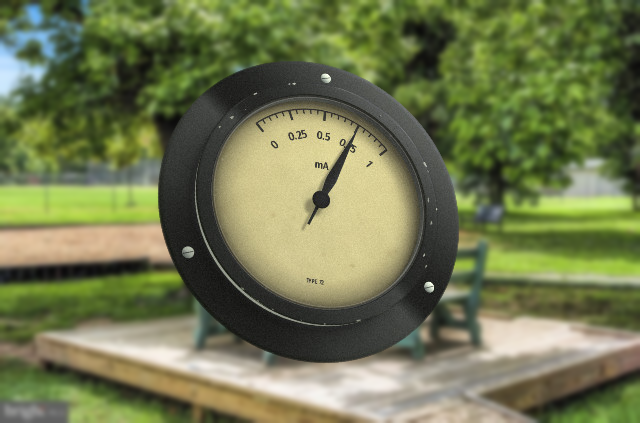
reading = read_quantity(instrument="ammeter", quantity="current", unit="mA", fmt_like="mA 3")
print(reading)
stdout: mA 0.75
